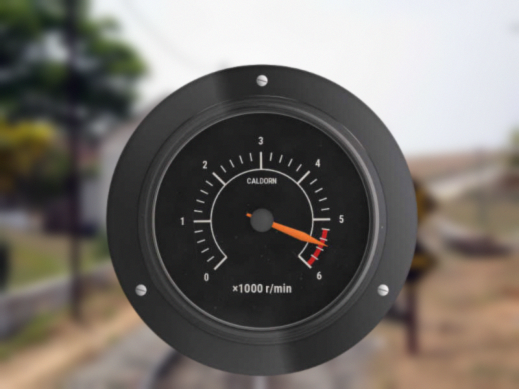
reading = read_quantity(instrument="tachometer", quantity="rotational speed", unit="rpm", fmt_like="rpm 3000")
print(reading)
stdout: rpm 5500
